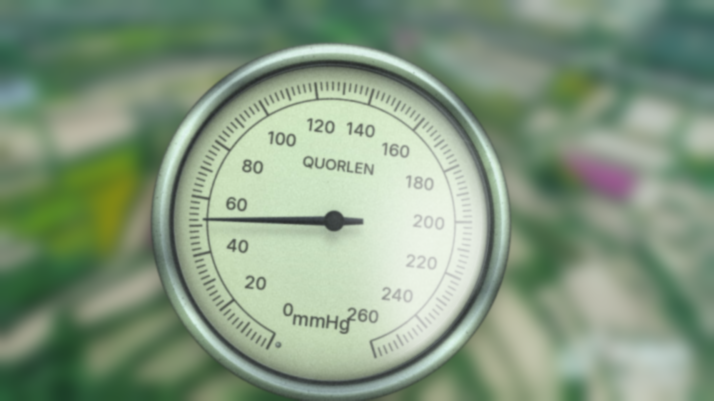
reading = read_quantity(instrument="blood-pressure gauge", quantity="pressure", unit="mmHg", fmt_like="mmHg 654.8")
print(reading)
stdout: mmHg 52
